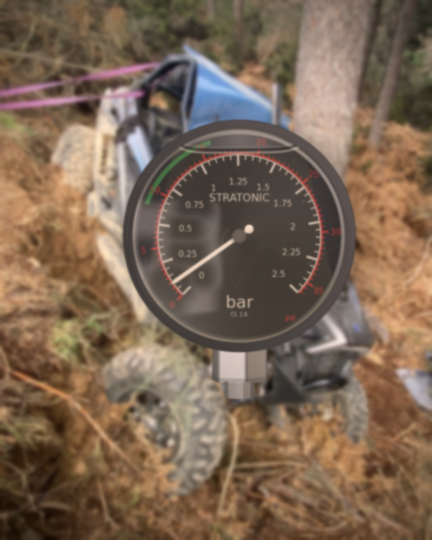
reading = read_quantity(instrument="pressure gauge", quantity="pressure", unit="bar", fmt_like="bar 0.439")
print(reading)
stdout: bar 0.1
